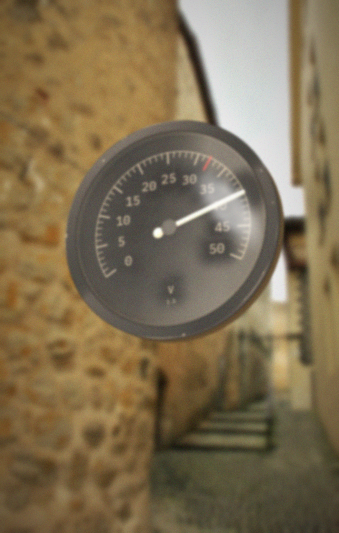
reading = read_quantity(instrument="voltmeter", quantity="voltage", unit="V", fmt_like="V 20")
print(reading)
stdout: V 40
